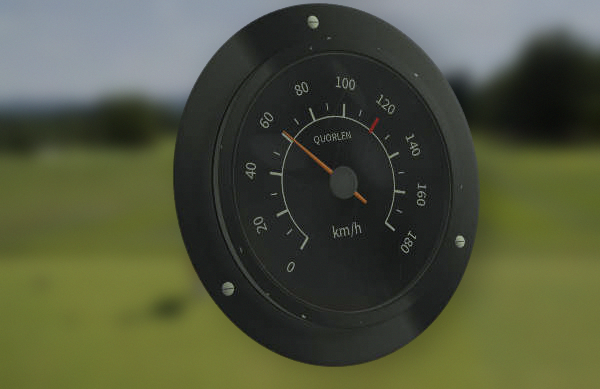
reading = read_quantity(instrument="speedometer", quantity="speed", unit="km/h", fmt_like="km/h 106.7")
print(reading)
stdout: km/h 60
